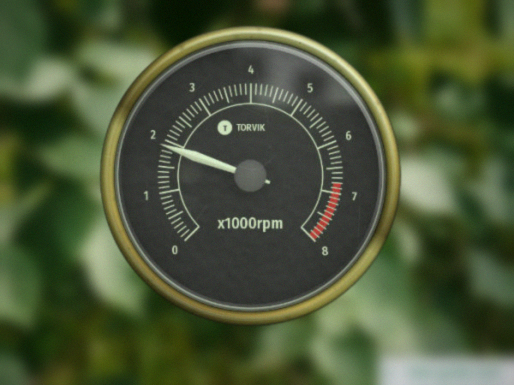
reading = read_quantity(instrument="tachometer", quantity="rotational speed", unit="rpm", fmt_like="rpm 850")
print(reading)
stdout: rpm 1900
